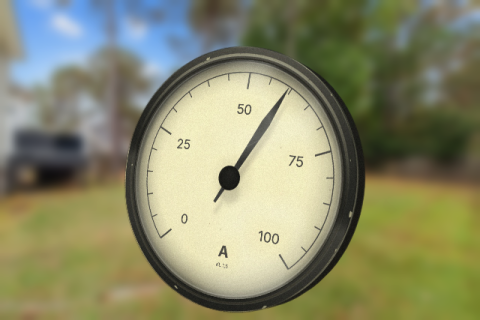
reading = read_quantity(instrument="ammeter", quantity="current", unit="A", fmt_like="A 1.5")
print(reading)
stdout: A 60
